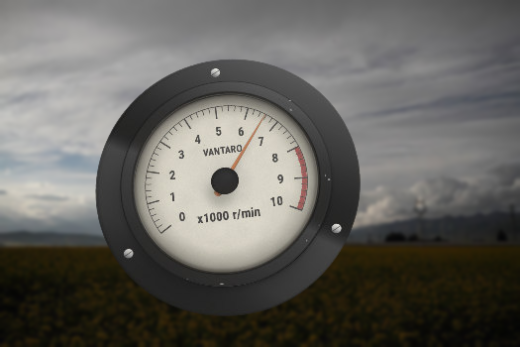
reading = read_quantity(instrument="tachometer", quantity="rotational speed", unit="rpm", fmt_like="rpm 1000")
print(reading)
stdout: rpm 6600
